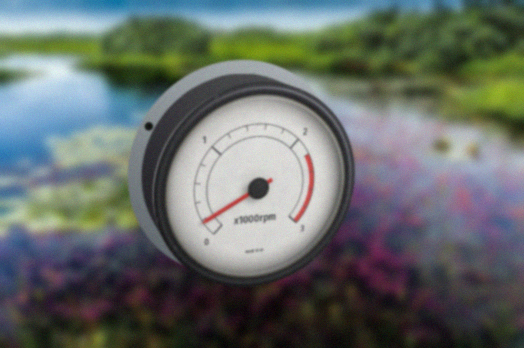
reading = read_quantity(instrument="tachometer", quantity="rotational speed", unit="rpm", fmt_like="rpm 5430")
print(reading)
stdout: rpm 200
